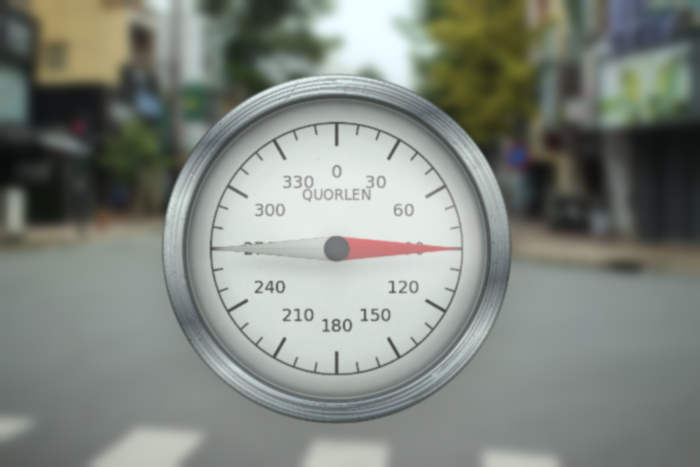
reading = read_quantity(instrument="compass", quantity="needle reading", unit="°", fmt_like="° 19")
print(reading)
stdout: ° 90
